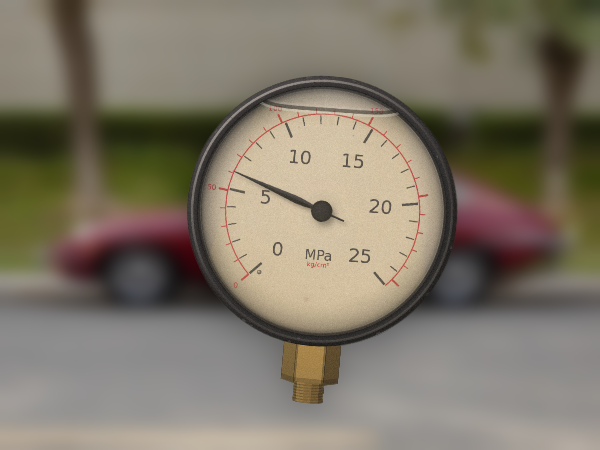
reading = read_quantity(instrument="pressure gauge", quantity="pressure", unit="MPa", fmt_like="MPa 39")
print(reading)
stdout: MPa 6
